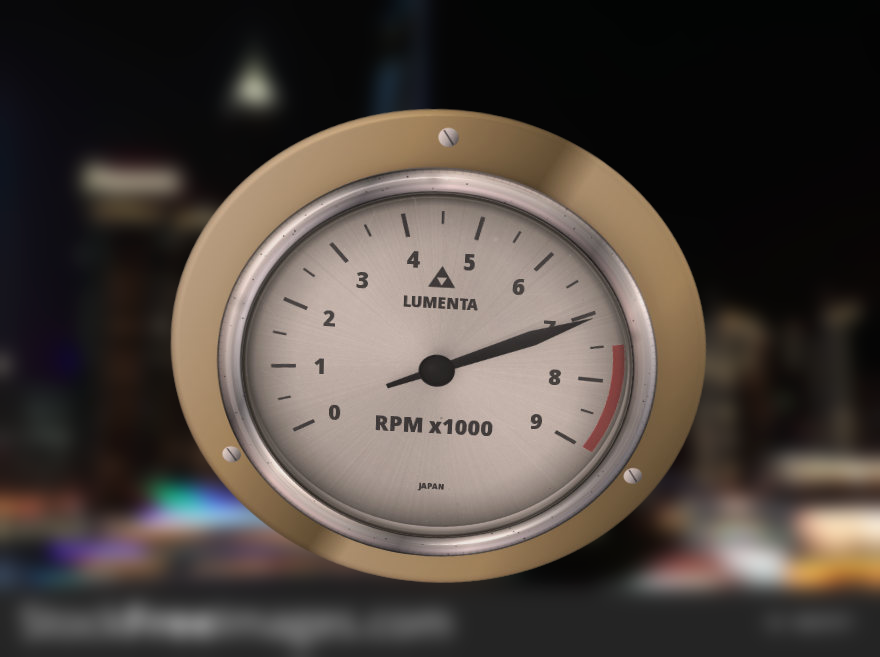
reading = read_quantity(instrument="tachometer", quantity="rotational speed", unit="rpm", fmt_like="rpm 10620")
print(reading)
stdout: rpm 7000
